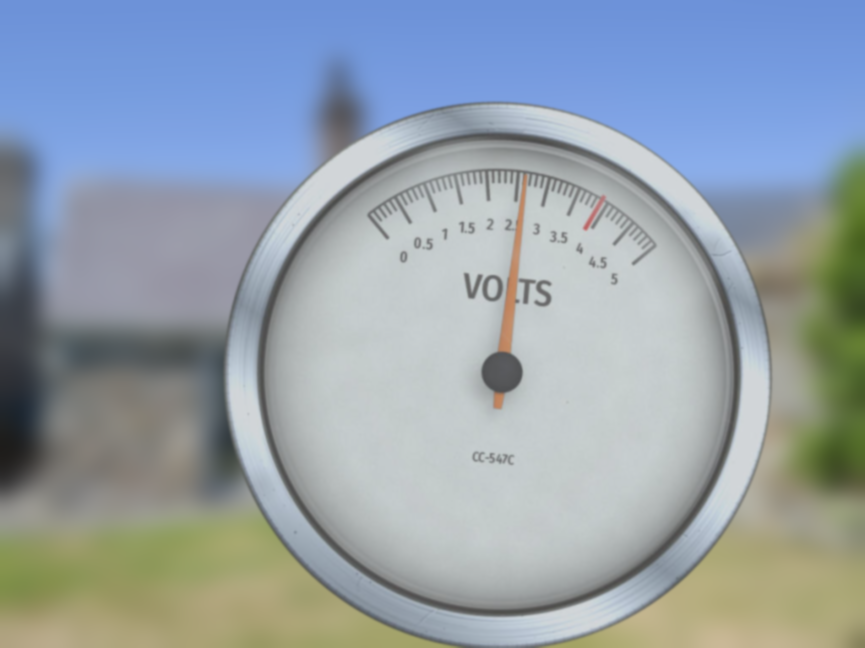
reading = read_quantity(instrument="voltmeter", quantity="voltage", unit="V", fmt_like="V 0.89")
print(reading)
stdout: V 2.6
